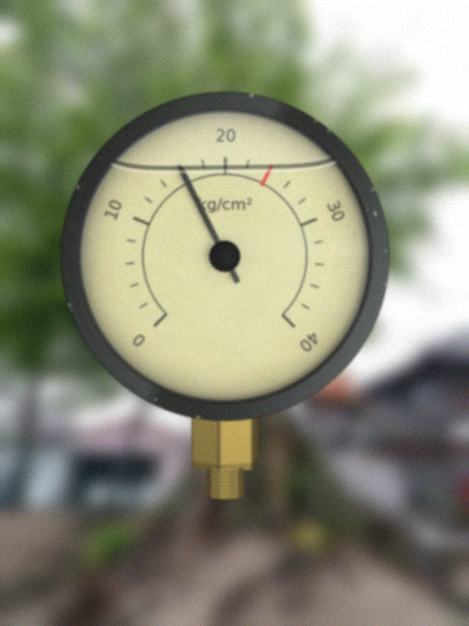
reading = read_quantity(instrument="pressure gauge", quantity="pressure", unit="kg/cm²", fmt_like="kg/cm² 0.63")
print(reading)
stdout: kg/cm² 16
